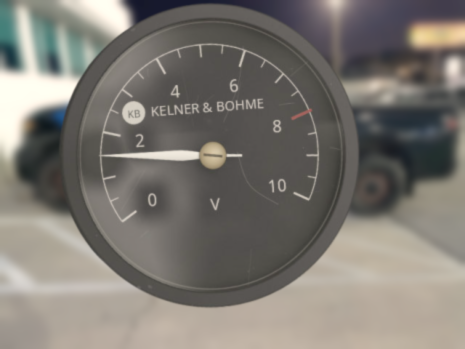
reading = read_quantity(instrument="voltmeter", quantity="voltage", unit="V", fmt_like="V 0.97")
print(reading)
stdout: V 1.5
